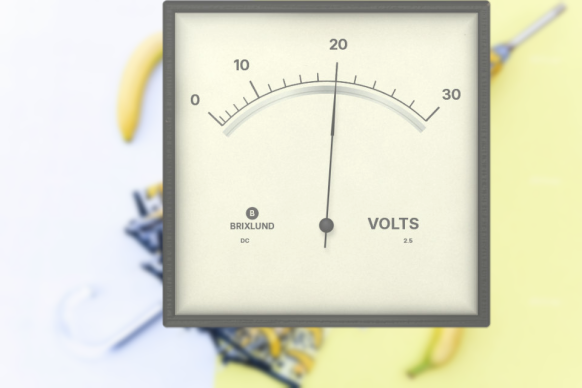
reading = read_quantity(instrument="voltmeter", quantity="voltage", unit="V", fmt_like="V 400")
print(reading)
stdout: V 20
